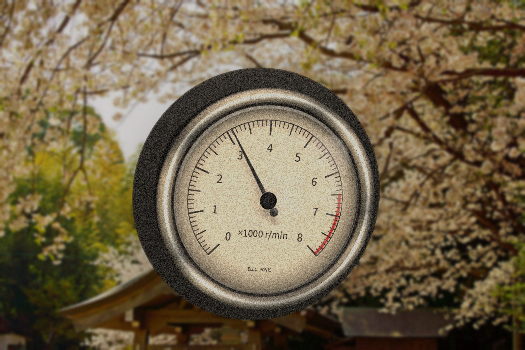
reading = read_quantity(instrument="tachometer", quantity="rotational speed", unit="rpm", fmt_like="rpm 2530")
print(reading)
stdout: rpm 3100
